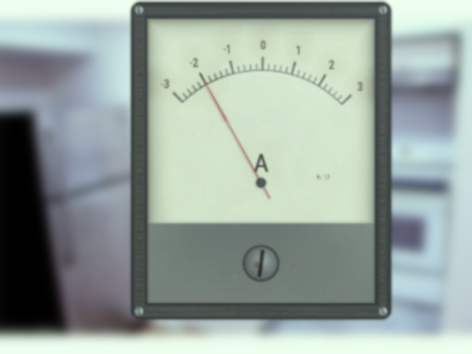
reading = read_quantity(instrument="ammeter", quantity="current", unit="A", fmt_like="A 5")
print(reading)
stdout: A -2
